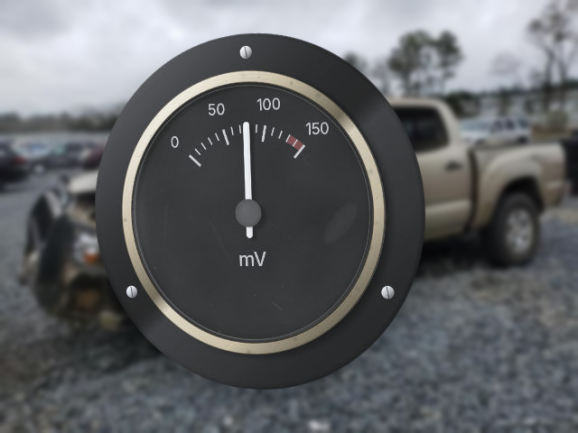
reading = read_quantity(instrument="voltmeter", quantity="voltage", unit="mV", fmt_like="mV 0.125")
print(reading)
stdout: mV 80
